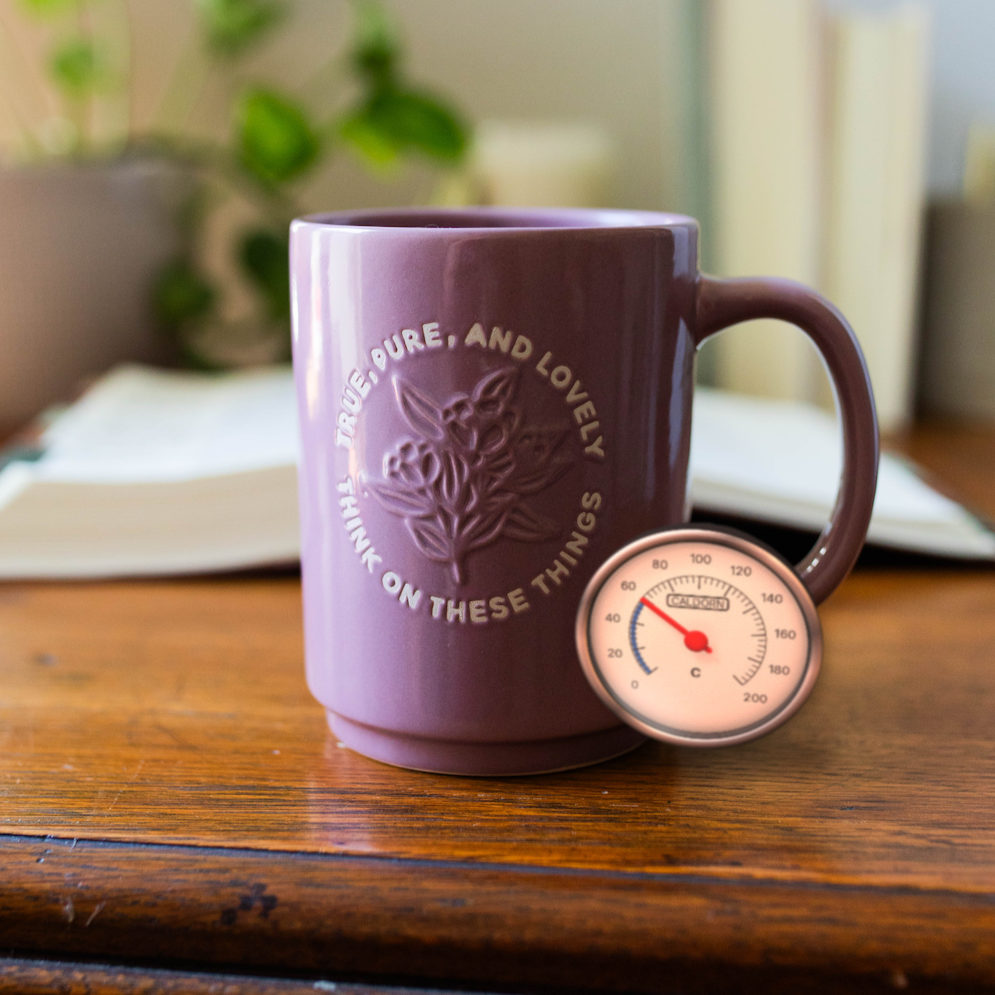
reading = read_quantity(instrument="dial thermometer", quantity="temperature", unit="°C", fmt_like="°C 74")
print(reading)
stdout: °C 60
